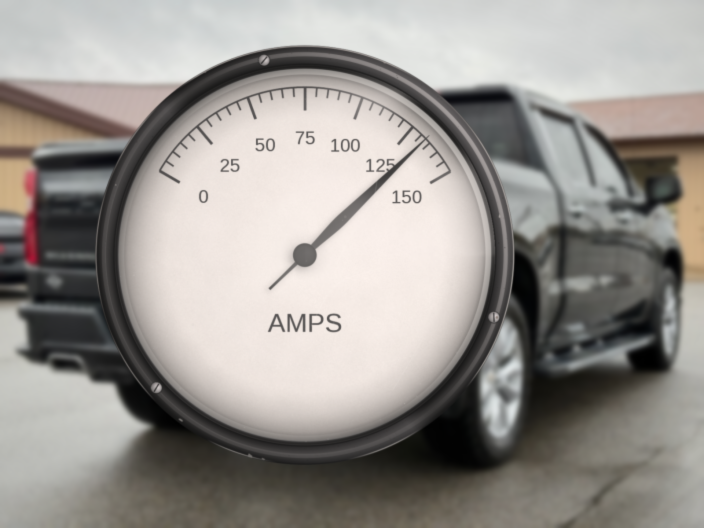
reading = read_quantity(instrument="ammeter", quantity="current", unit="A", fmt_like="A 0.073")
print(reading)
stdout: A 132.5
